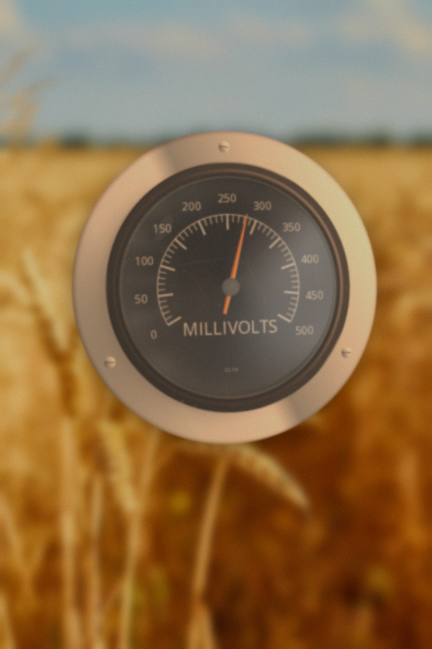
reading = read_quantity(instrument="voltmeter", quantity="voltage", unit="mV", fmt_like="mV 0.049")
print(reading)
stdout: mV 280
